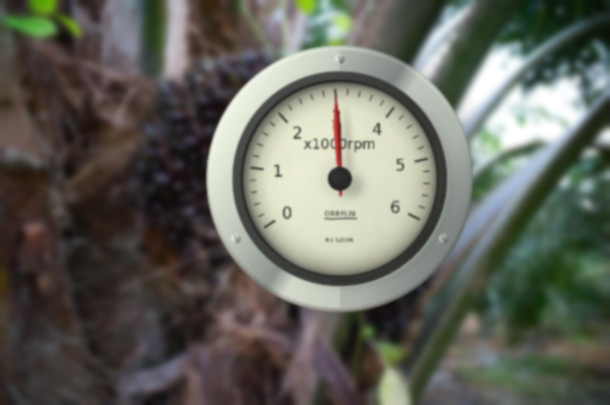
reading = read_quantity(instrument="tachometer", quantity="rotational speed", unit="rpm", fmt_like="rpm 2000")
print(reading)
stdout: rpm 3000
